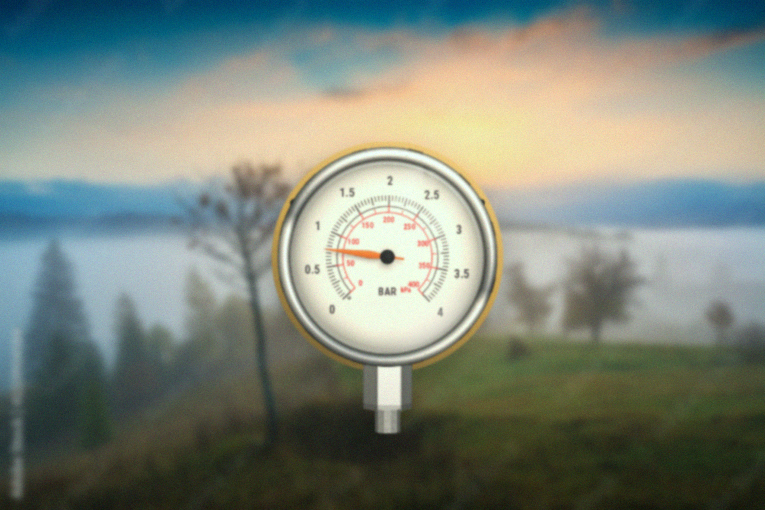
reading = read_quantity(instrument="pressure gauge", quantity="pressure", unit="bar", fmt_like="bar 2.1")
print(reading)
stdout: bar 0.75
